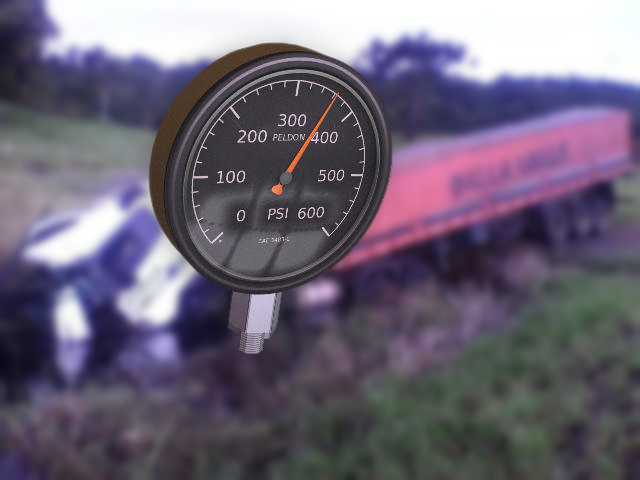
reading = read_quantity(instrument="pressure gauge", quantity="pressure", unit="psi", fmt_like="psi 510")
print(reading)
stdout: psi 360
